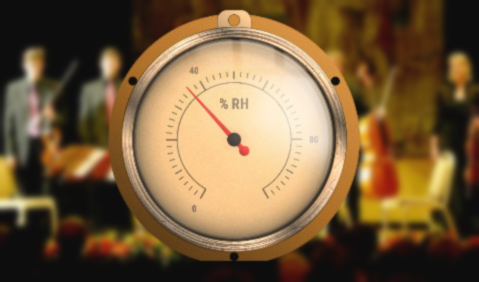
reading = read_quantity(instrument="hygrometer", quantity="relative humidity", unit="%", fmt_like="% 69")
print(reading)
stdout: % 36
